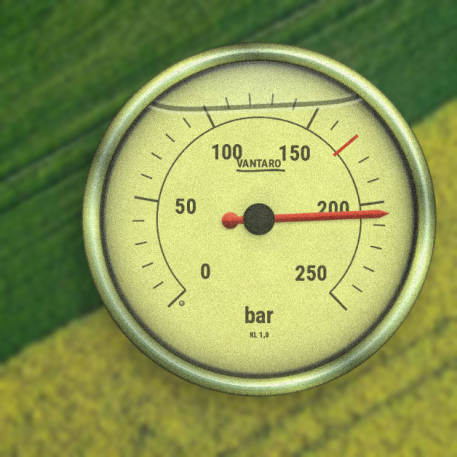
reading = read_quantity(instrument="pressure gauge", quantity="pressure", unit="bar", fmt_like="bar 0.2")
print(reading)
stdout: bar 205
